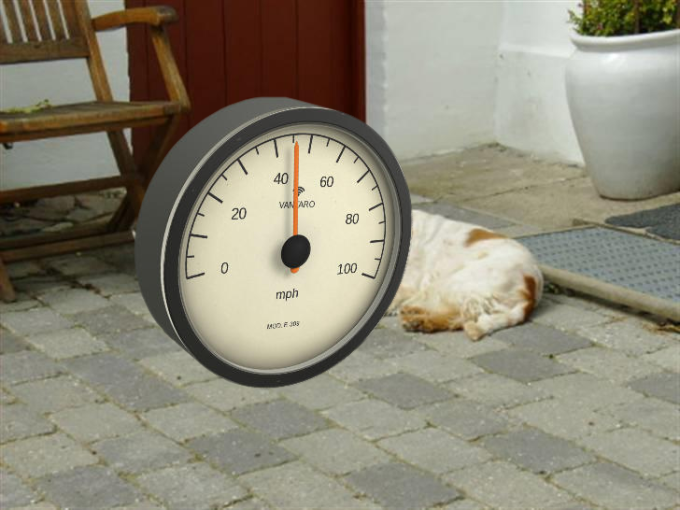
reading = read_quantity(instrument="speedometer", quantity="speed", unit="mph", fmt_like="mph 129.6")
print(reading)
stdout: mph 45
